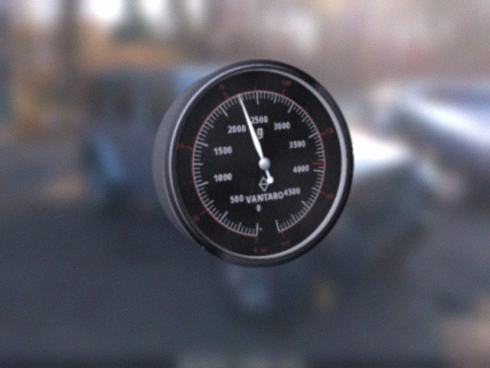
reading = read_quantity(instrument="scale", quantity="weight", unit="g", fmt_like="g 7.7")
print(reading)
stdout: g 2250
